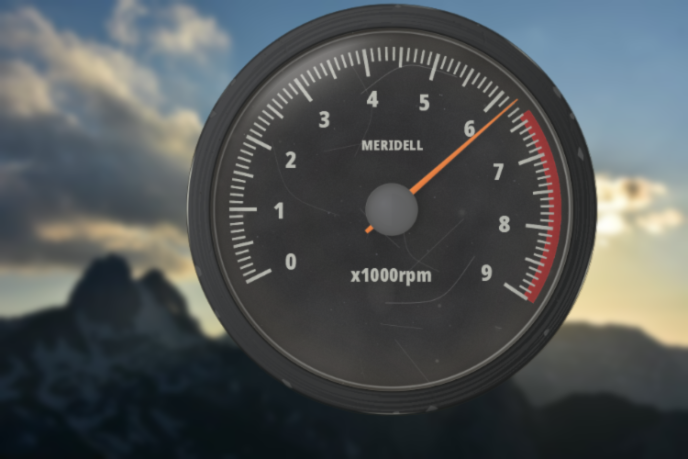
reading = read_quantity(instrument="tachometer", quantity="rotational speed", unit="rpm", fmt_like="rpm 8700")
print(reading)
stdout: rpm 6200
